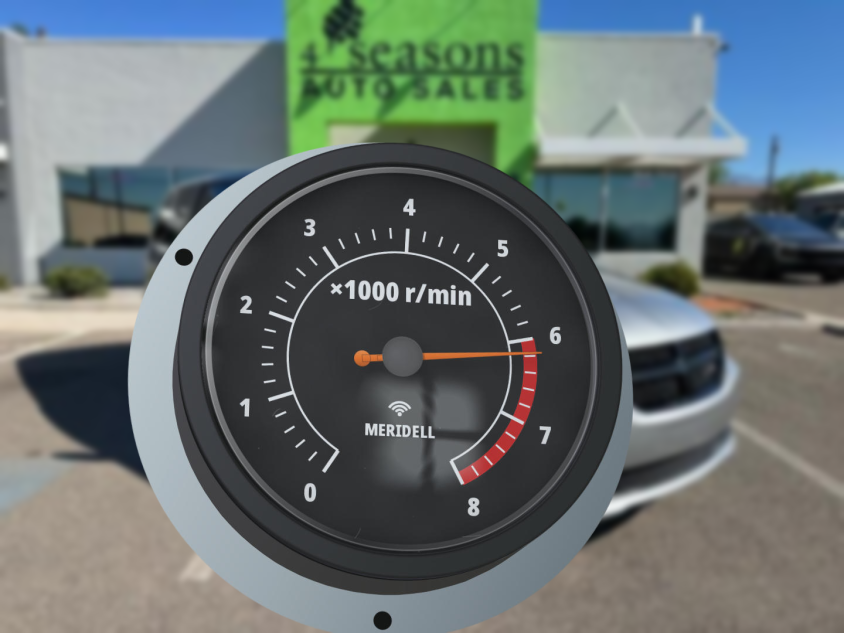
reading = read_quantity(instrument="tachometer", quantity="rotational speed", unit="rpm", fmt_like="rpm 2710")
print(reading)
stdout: rpm 6200
